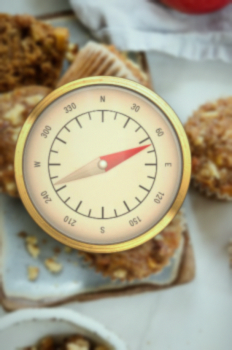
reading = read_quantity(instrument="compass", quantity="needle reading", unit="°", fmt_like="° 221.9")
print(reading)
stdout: ° 67.5
